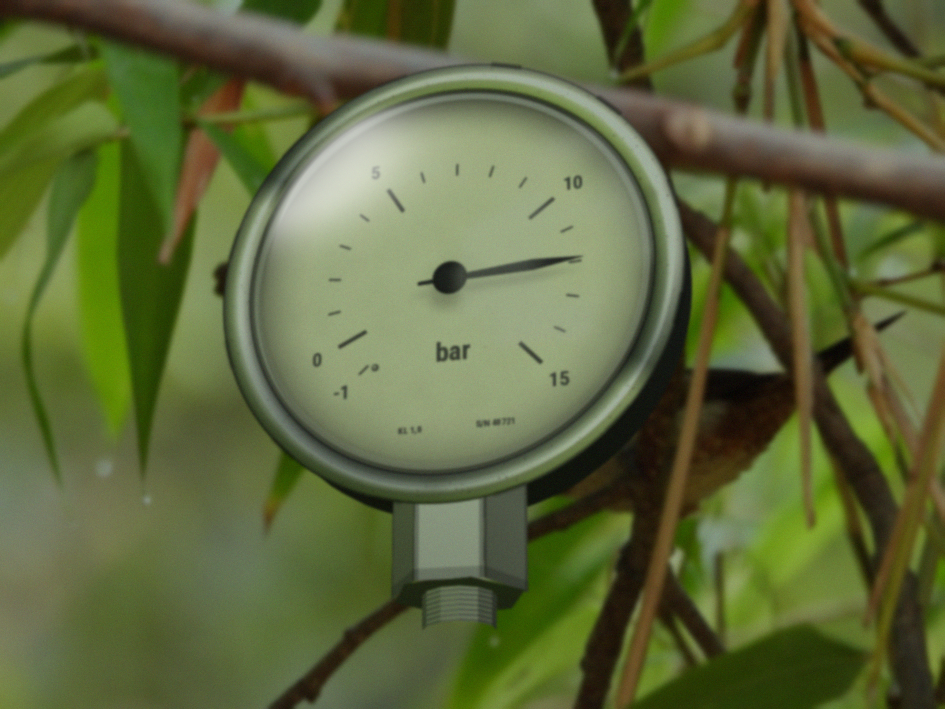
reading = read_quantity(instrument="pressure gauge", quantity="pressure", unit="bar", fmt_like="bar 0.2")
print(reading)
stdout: bar 12
